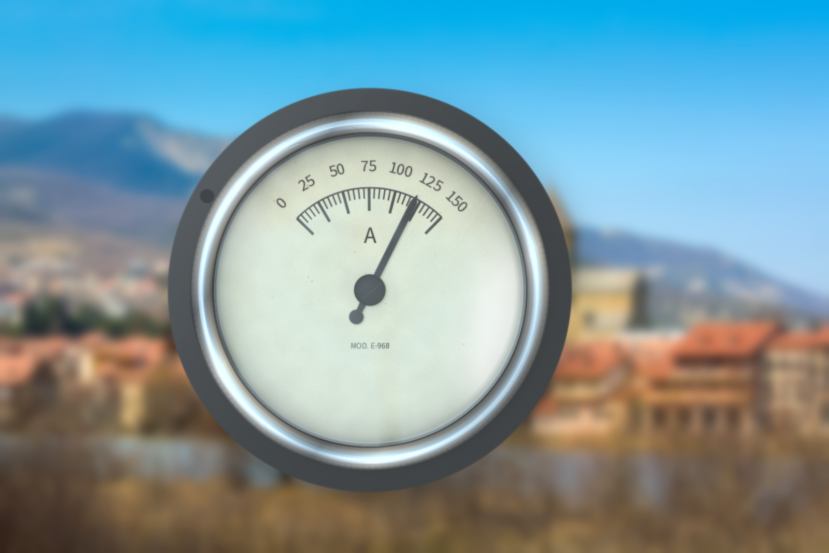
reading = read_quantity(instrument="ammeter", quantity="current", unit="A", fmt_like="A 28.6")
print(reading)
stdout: A 120
